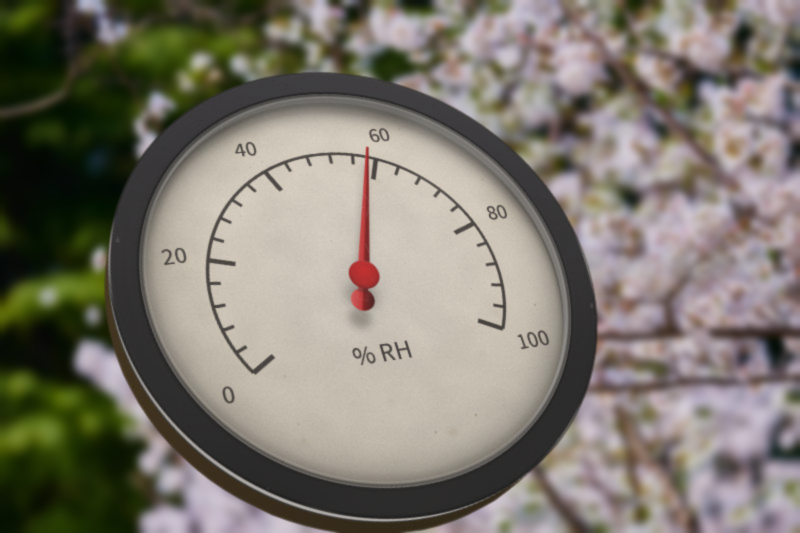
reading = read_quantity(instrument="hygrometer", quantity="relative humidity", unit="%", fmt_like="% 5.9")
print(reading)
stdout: % 58
